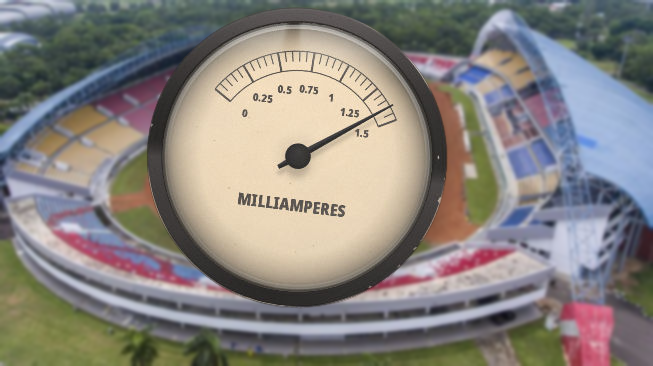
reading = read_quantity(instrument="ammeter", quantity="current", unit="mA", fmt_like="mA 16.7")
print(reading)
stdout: mA 1.4
